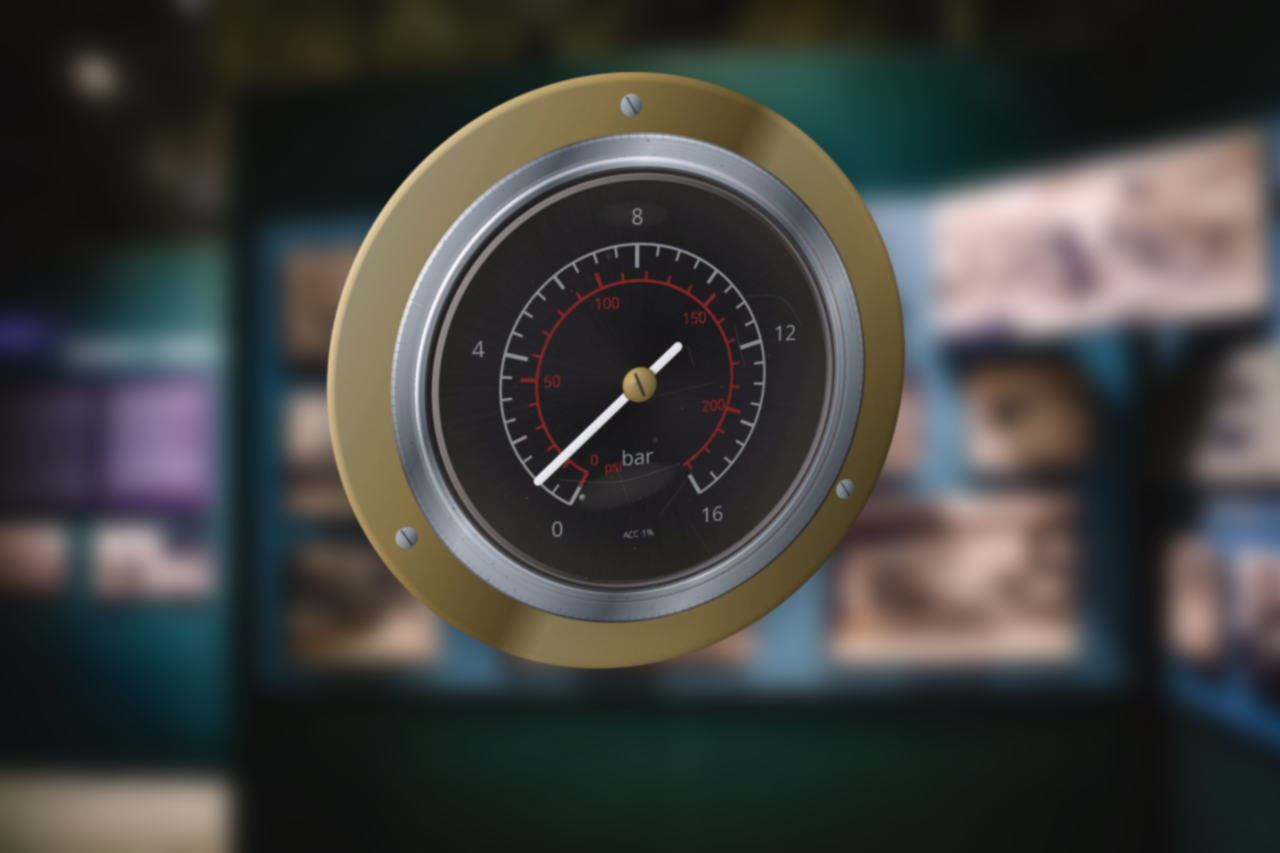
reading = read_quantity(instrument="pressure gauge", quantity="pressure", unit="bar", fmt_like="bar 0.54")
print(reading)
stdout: bar 1
